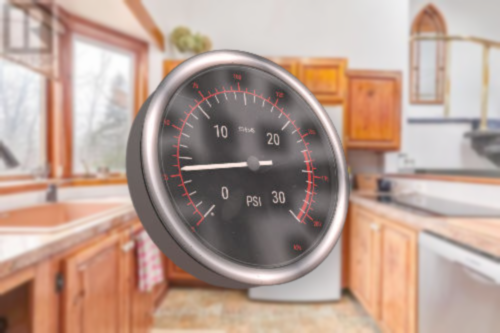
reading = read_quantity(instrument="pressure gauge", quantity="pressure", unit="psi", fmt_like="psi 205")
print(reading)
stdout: psi 4
